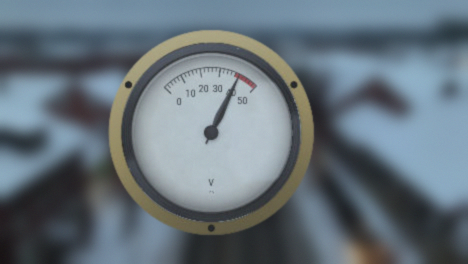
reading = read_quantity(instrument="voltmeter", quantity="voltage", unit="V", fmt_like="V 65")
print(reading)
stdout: V 40
